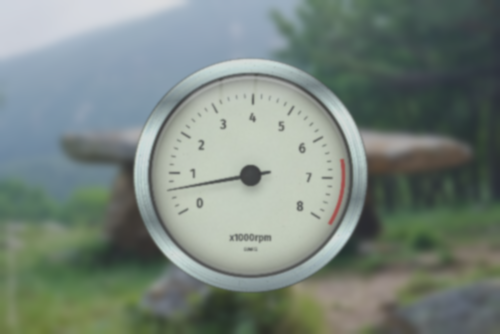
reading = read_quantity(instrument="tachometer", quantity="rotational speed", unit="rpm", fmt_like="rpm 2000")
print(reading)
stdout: rpm 600
